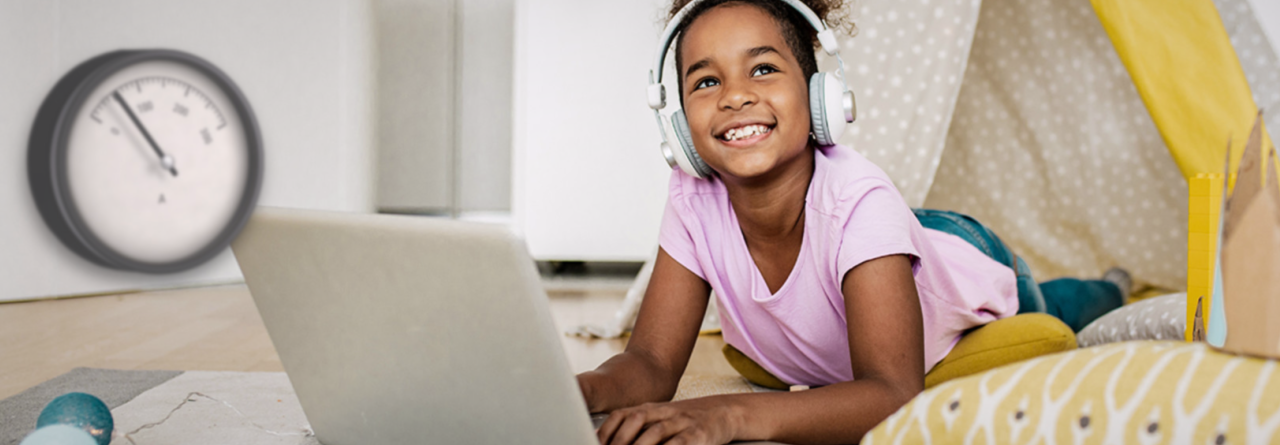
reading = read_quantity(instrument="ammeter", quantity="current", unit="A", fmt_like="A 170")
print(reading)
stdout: A 50
